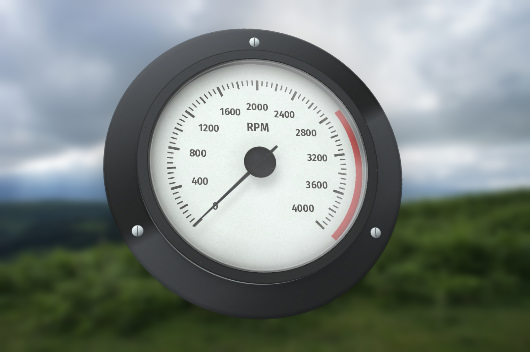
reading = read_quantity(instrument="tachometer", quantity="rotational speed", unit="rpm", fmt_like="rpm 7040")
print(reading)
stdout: rpm 0
